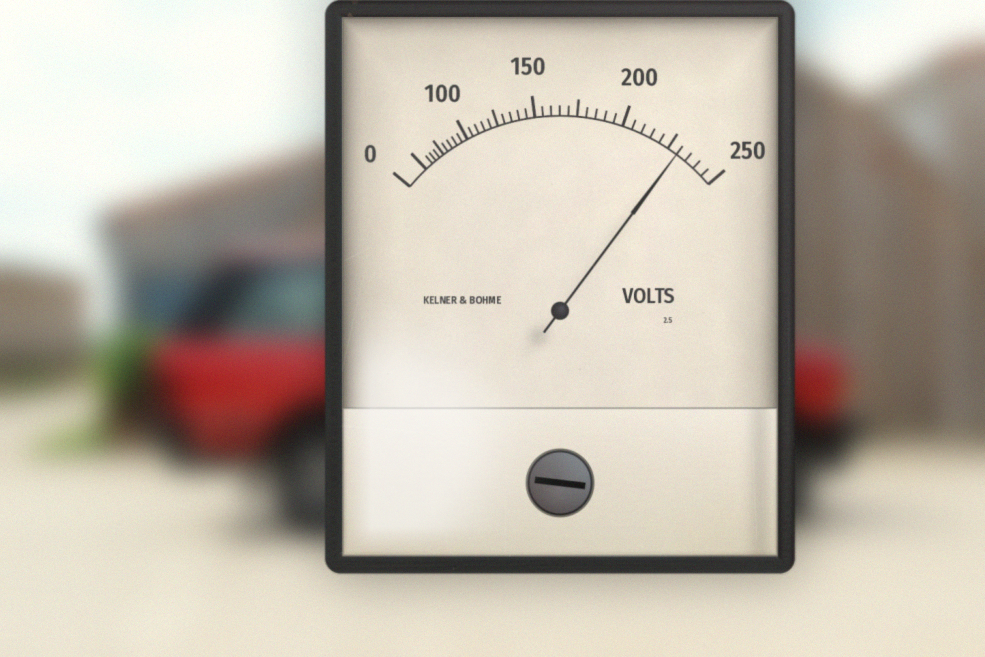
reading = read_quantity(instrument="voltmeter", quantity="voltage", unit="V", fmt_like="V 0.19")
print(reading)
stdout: V 230
